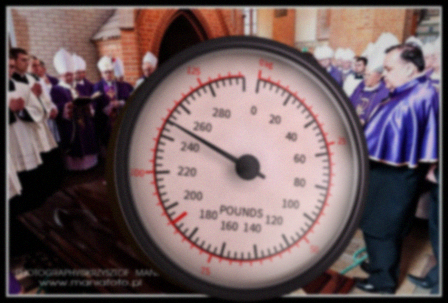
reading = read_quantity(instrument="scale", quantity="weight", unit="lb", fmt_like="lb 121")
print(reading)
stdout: lb 248
